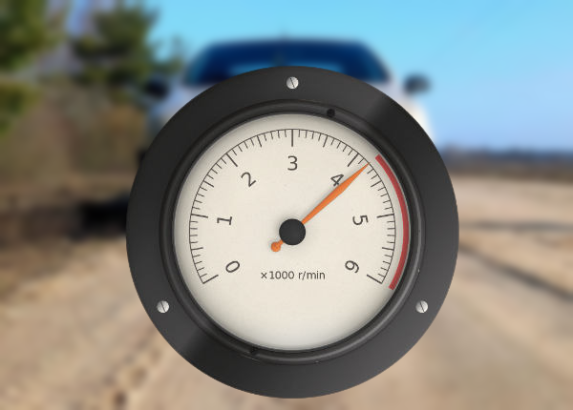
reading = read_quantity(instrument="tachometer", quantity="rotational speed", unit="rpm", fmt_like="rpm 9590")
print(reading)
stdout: rpm 4200
